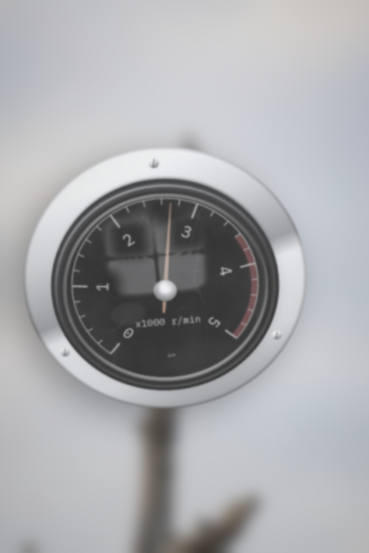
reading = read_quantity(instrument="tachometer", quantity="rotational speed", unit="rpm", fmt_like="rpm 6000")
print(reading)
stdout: rpm 2700
